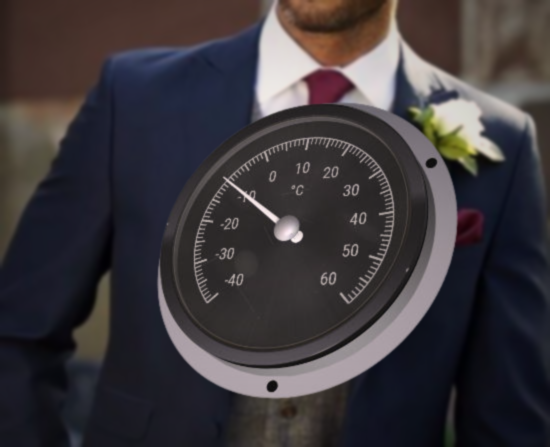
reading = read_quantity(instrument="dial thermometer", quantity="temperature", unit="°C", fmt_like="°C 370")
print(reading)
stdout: °C -10
